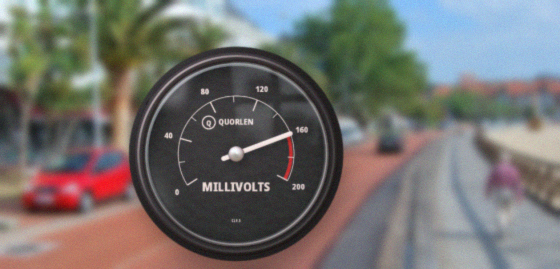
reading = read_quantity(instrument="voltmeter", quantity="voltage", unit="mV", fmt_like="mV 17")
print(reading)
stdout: mV 160
